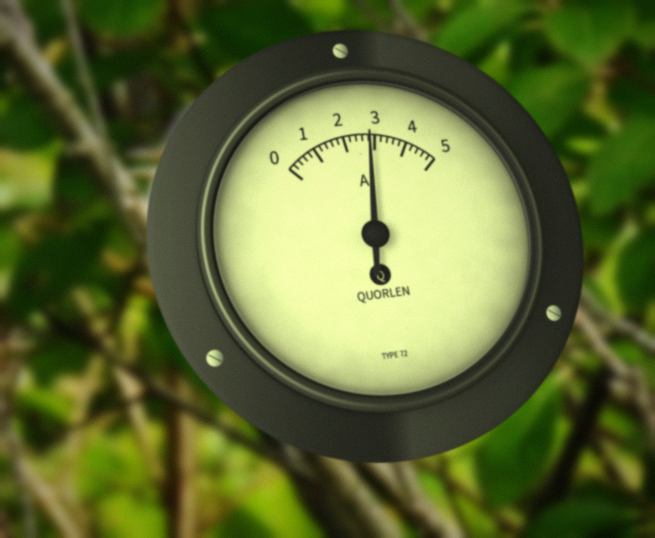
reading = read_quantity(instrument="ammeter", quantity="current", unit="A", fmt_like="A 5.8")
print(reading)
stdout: A 2.8
